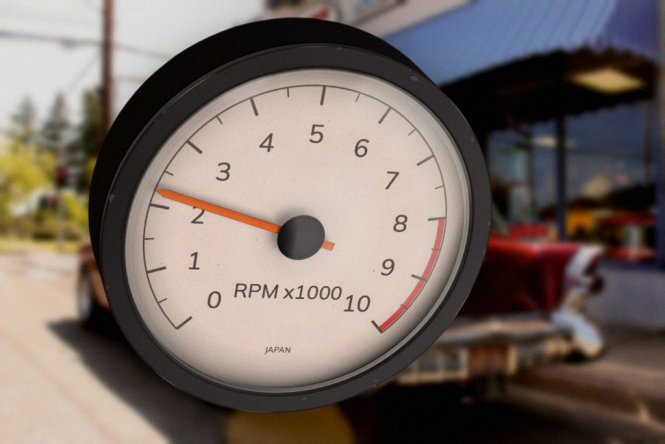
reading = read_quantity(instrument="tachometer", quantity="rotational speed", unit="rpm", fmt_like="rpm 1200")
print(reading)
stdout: rpm 2250
